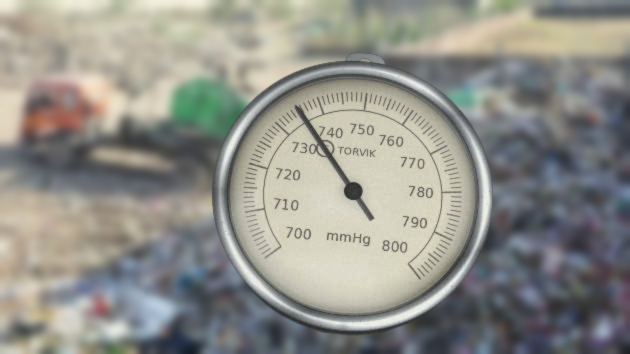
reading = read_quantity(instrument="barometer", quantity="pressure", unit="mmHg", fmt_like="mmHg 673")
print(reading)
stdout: mmHg 735
